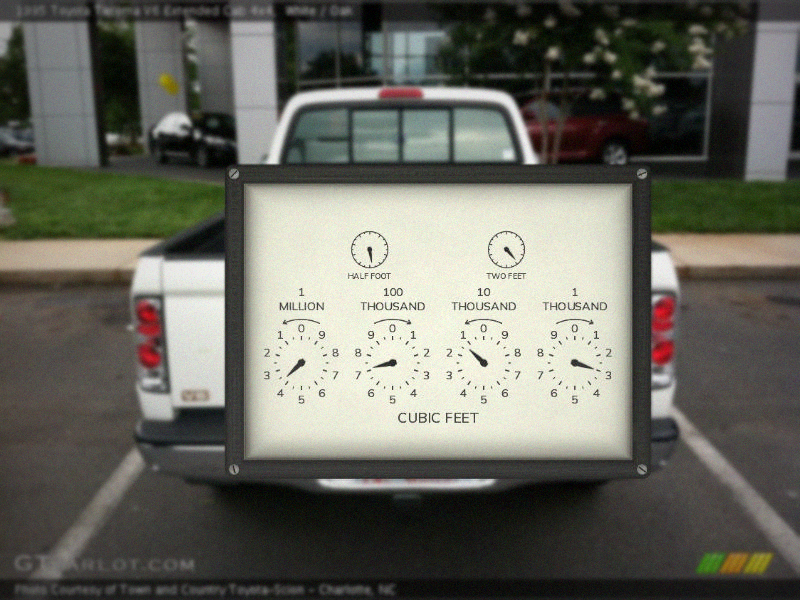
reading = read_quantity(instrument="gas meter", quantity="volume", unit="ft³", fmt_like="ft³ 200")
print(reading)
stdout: ft³ 371300
